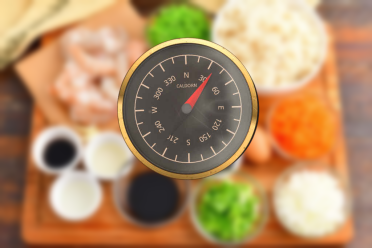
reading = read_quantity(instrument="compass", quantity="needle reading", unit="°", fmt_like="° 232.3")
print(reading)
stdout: ° 37.5
